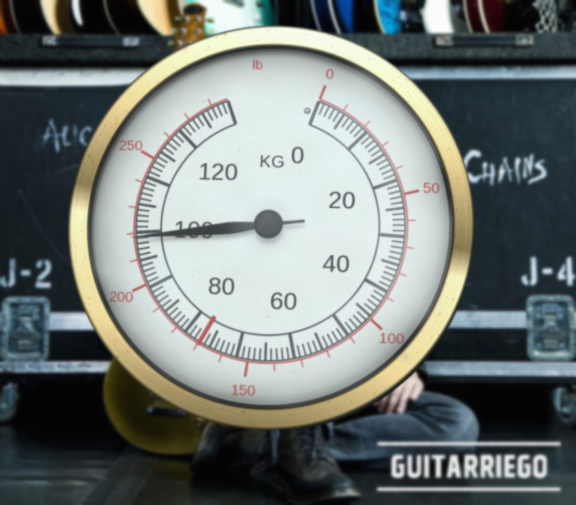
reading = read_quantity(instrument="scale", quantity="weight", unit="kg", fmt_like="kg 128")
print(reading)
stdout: kg 99
